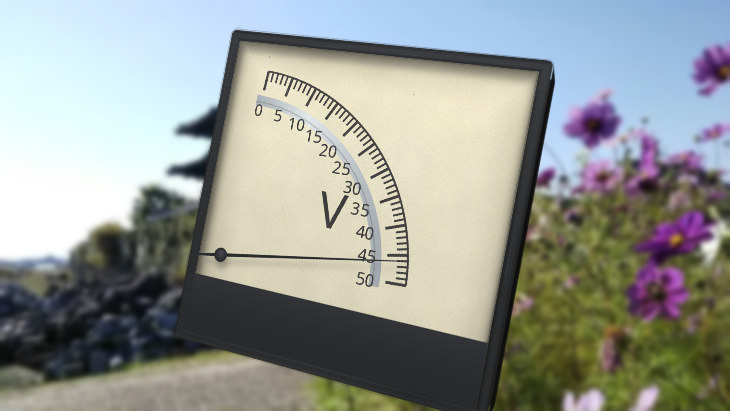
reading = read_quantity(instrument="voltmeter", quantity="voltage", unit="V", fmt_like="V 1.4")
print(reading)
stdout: V 46
